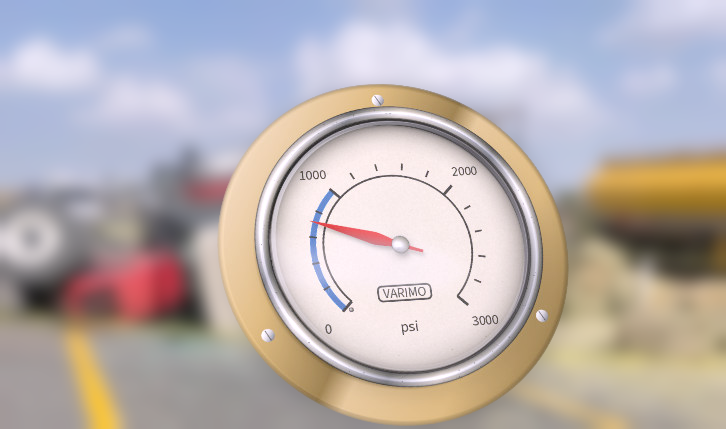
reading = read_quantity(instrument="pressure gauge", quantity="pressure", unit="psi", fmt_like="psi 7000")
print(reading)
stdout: psi 700
